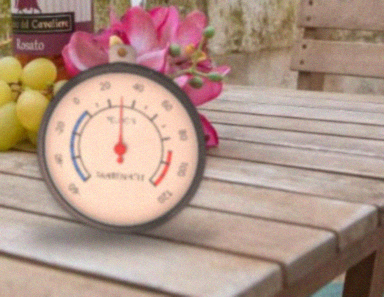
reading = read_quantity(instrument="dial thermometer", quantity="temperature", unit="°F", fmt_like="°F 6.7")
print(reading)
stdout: °F 30
